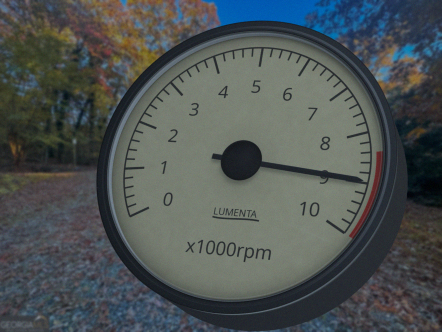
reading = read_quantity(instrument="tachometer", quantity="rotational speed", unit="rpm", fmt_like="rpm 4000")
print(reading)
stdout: rpm 9000
